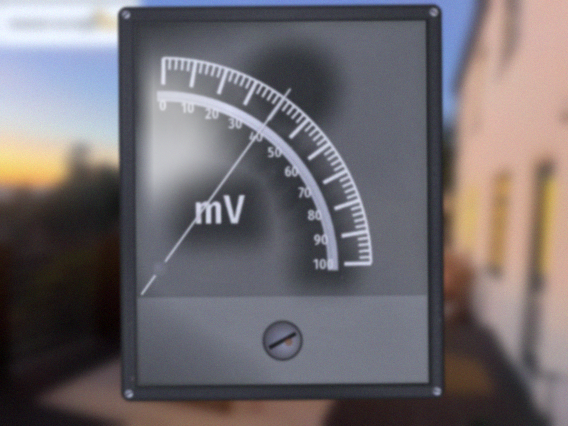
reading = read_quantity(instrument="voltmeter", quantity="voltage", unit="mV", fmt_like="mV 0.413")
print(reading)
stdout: mV 40
